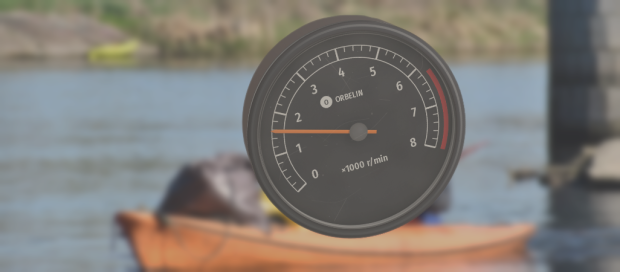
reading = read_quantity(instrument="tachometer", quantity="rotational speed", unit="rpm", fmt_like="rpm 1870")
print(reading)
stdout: rpm 1600
